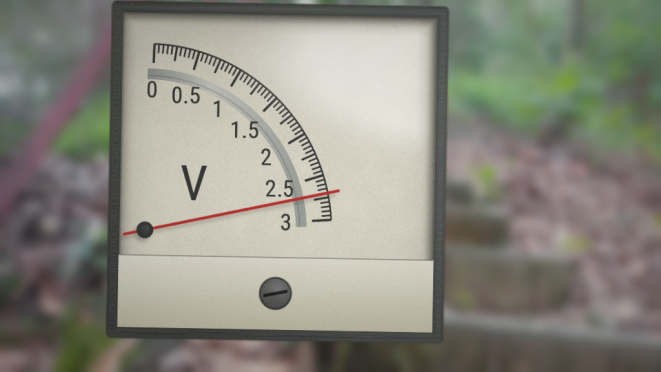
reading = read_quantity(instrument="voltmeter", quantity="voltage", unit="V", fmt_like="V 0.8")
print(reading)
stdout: V 2.7
